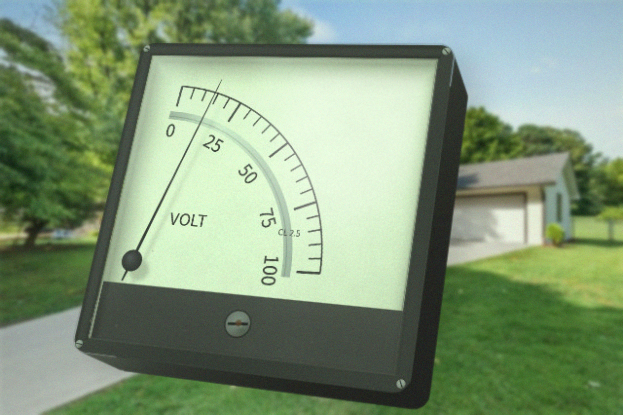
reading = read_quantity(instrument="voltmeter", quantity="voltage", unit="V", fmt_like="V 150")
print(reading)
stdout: V 15
